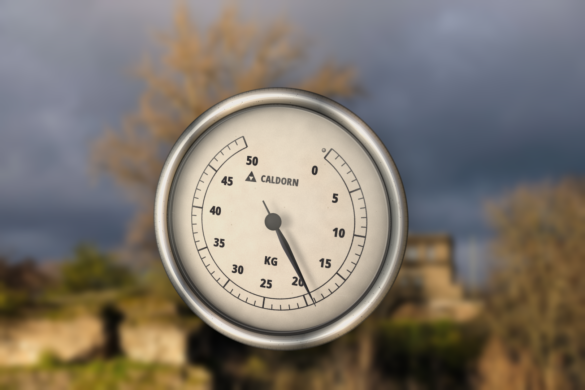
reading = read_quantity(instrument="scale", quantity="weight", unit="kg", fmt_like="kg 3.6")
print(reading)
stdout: kg 19
